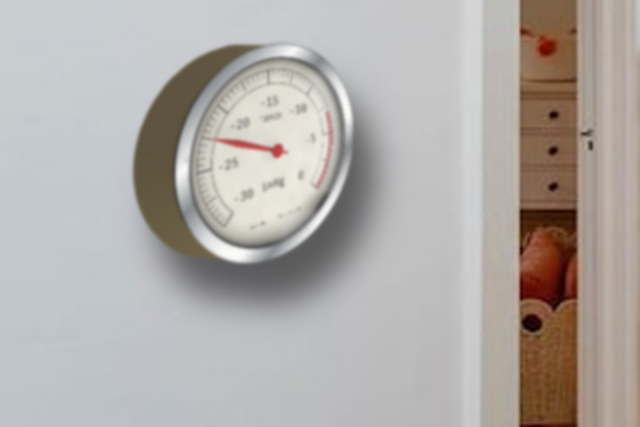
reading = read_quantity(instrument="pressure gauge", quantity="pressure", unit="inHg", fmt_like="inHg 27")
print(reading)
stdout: inHg -22.5
